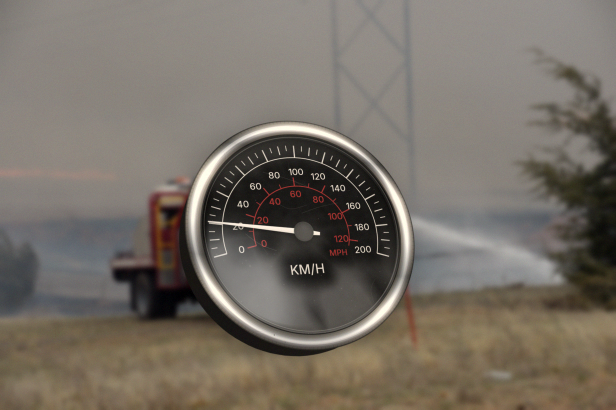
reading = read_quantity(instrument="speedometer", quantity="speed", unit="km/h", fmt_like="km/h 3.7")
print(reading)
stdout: km/h 20
